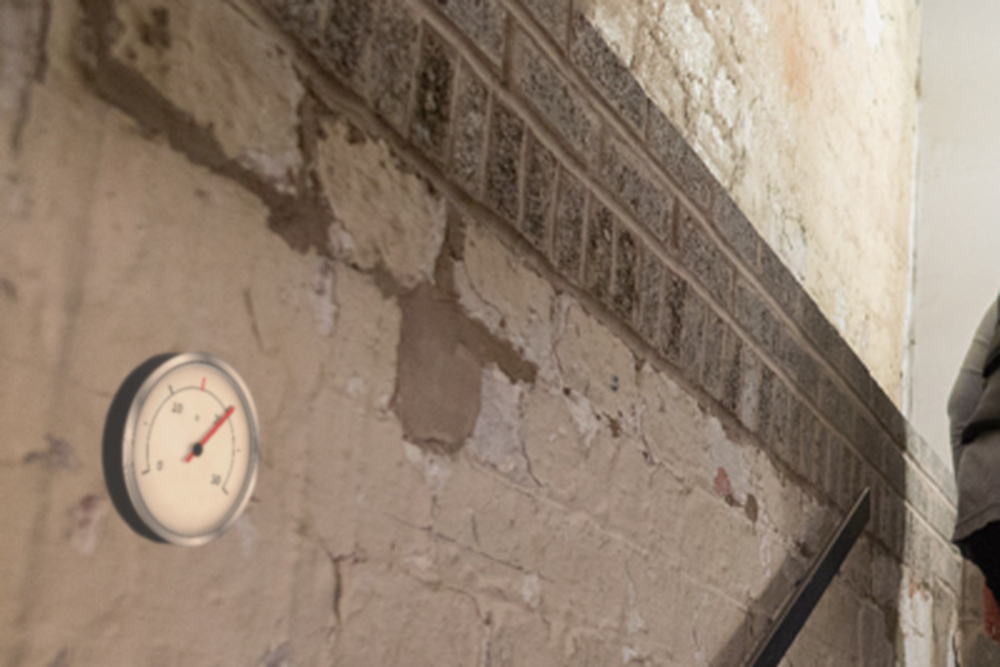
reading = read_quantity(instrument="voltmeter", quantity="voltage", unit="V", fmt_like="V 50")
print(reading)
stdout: V 20
